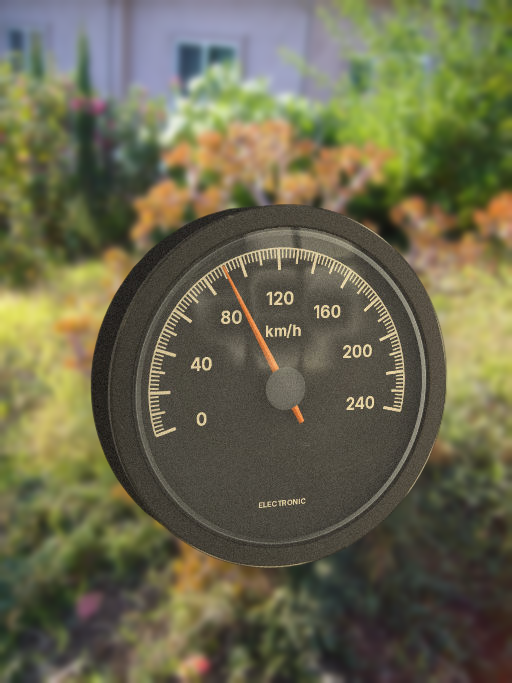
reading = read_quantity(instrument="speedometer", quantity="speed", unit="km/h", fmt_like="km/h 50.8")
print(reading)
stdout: km/h 90
